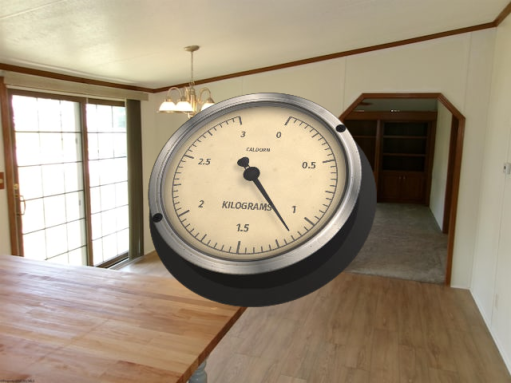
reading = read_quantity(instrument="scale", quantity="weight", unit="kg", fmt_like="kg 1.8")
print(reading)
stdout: kg 1.15
